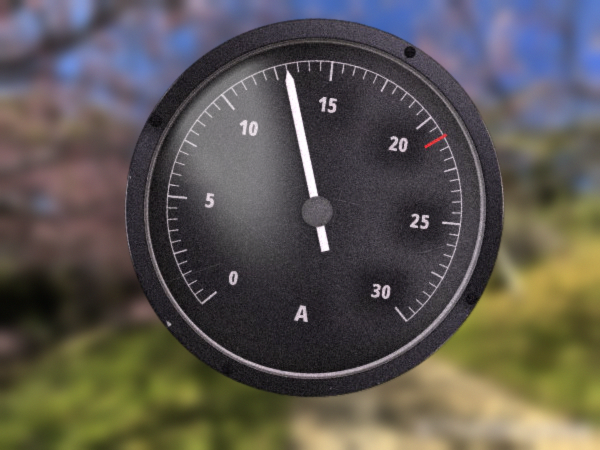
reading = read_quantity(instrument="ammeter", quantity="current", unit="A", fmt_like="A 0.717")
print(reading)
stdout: A 13
